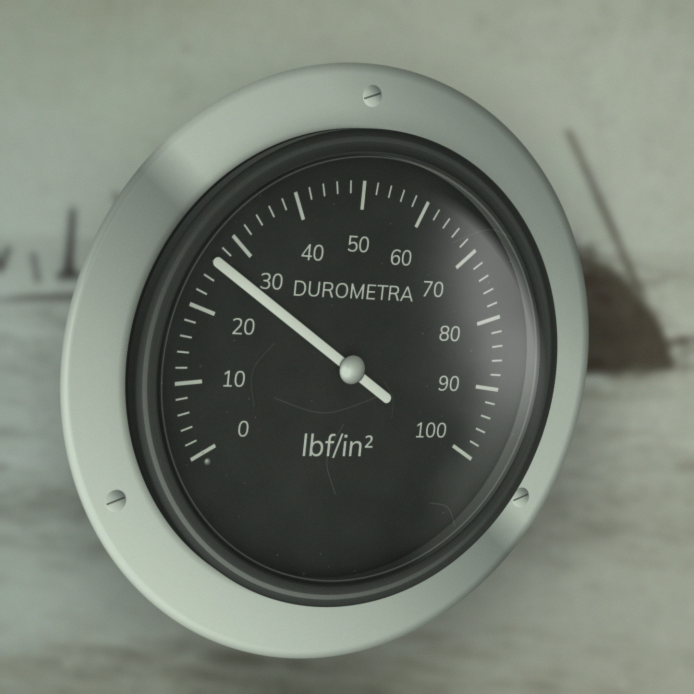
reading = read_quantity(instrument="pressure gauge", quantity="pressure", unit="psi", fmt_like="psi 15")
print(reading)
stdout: psi 26
